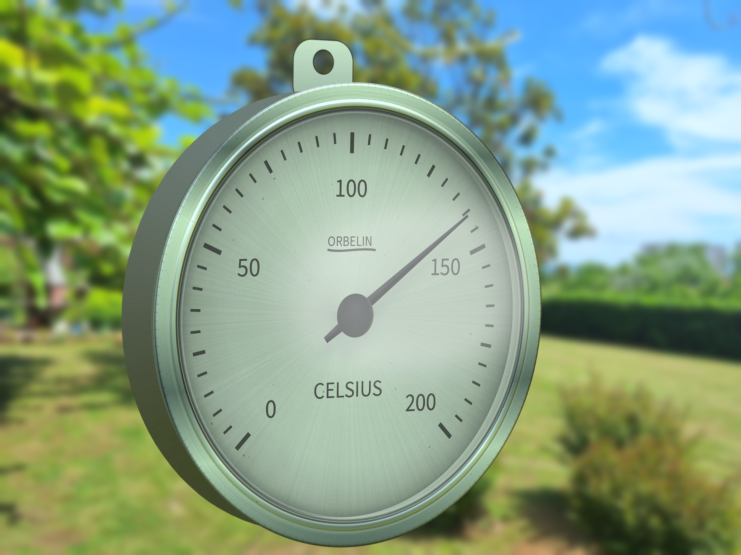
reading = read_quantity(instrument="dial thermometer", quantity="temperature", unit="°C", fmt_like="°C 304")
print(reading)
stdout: °C 140
